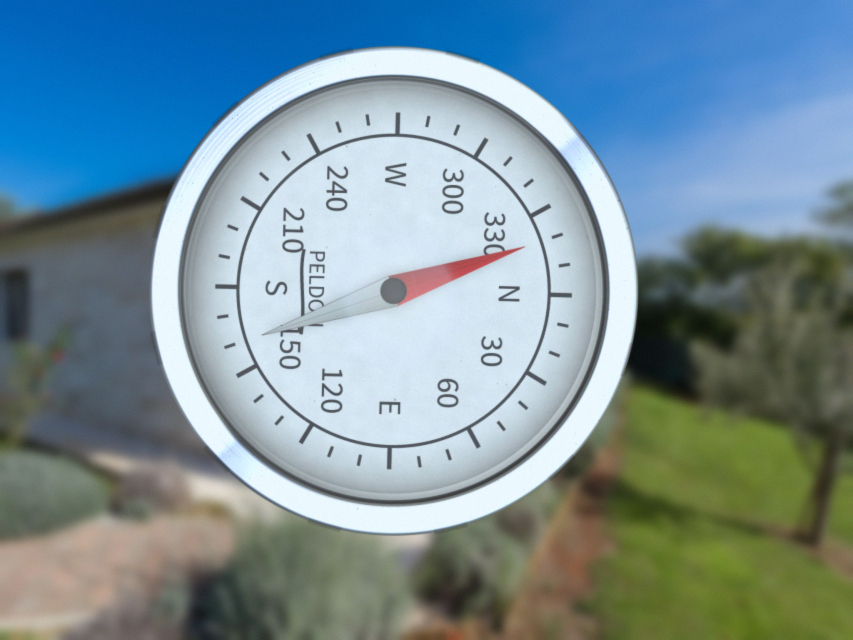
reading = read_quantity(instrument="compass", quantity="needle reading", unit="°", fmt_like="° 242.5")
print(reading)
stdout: ° 340
